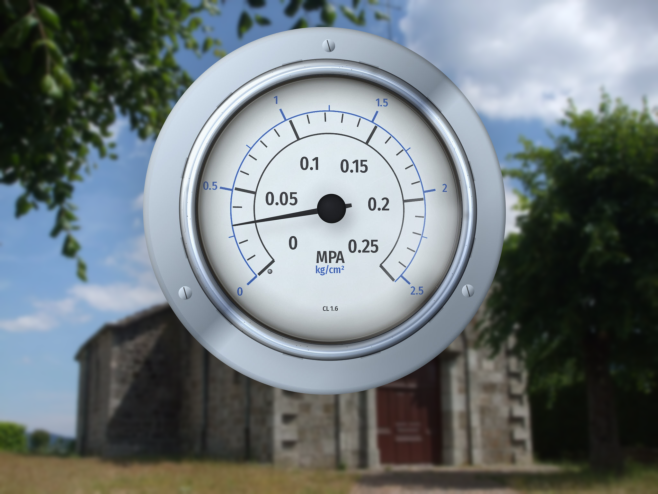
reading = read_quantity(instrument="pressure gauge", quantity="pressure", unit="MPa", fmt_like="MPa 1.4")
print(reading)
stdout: MPa 0.03
